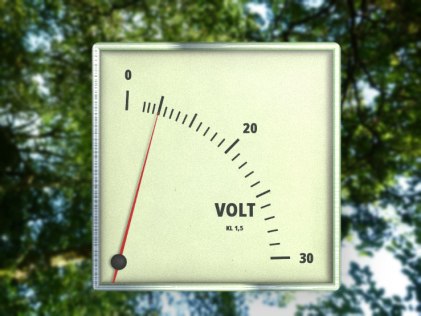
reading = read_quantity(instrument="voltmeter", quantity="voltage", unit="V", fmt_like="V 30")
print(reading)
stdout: V 10
